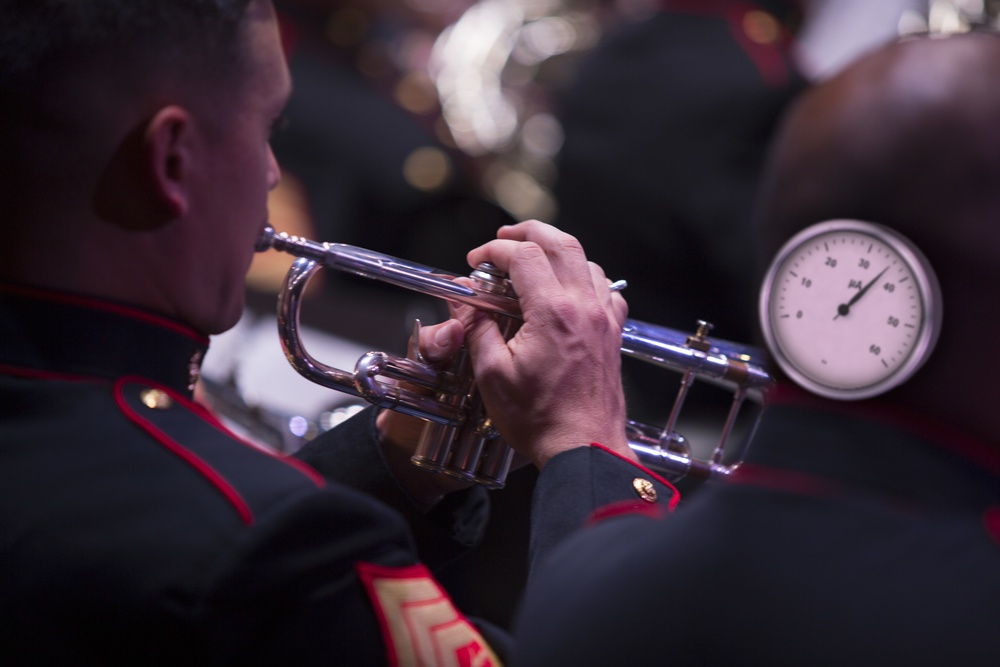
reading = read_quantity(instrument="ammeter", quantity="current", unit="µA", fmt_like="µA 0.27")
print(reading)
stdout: µA 36
